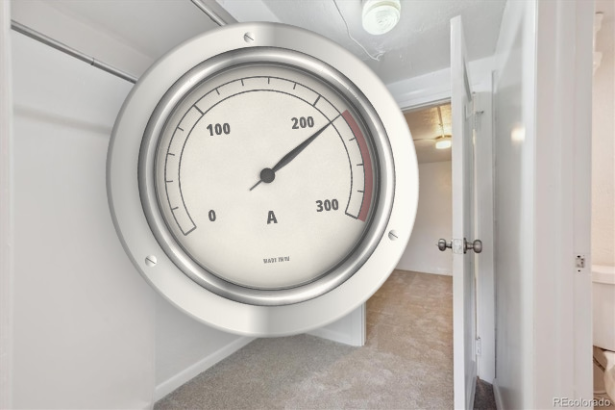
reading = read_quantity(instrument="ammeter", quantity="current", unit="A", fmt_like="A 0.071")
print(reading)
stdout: A 220
